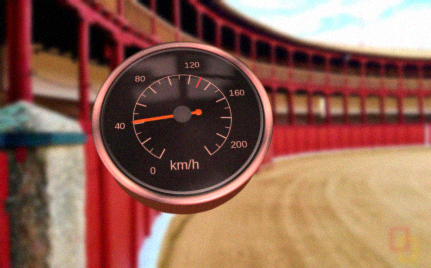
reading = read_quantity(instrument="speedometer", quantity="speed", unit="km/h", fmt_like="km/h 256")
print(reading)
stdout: km/h 40
